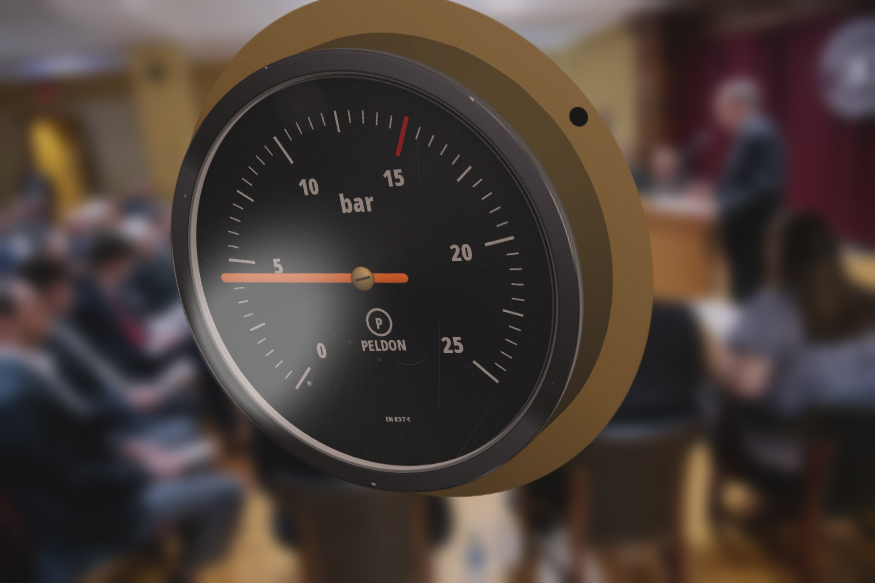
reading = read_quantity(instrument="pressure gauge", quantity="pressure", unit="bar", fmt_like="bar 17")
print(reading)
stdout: bar 4.5
